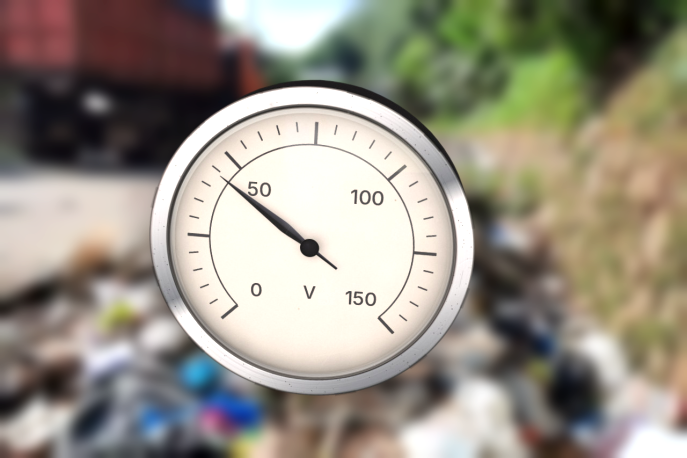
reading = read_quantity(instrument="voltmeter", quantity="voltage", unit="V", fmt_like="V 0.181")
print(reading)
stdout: V 45
